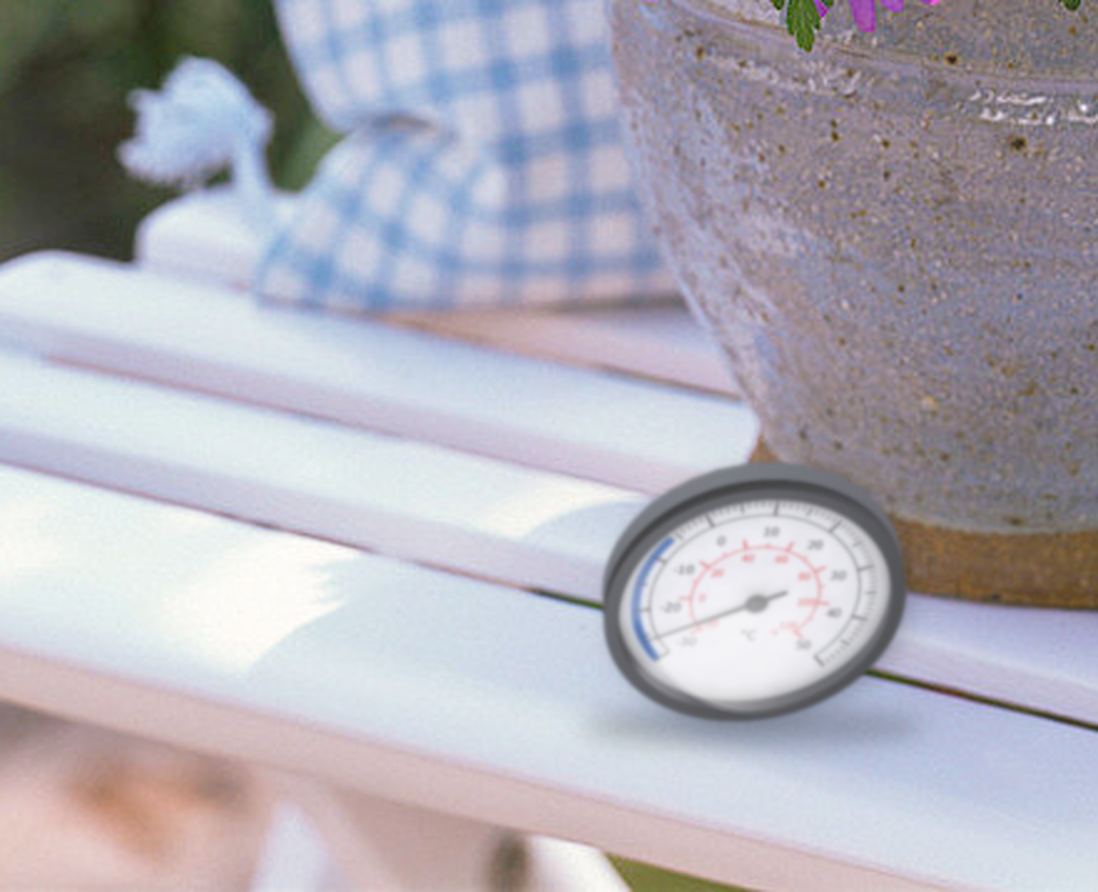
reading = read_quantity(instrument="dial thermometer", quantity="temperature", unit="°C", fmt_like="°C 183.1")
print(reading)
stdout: °C -25
